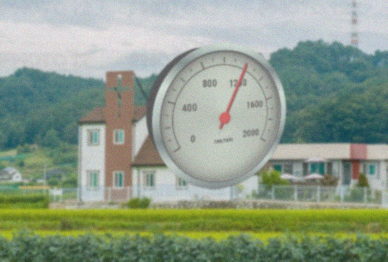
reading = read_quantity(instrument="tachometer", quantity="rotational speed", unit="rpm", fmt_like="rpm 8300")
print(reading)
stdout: rpm 1200
